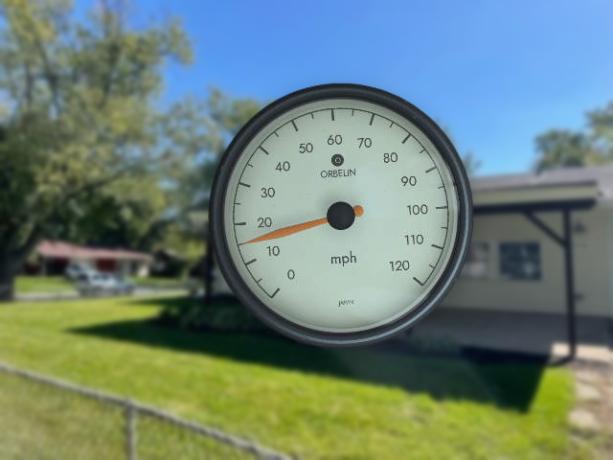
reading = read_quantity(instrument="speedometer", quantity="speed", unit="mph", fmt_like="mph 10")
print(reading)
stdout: mph 15
